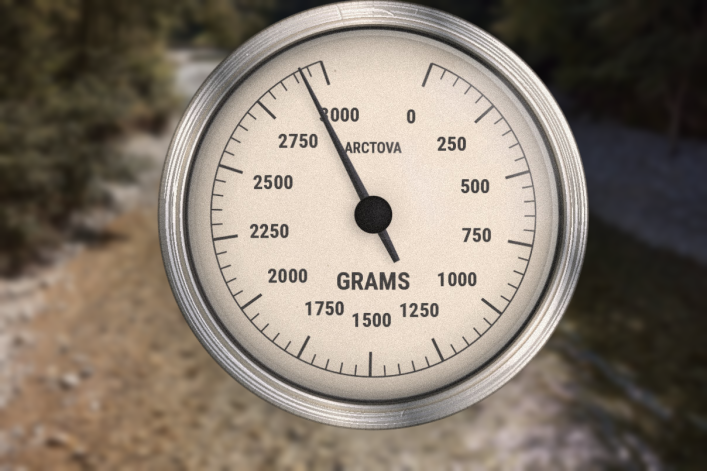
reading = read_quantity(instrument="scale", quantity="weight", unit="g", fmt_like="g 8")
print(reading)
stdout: g 2925
